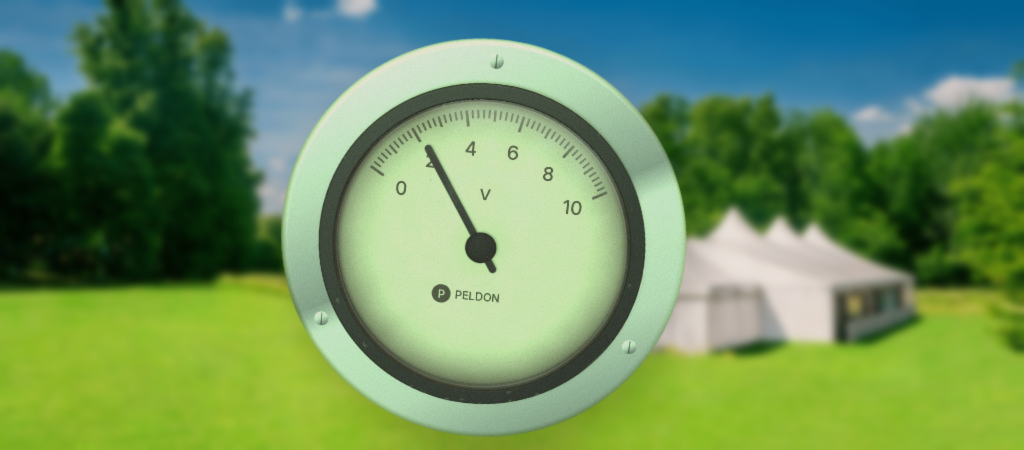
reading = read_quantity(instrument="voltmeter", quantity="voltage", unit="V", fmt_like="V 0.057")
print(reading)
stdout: V 2.2
